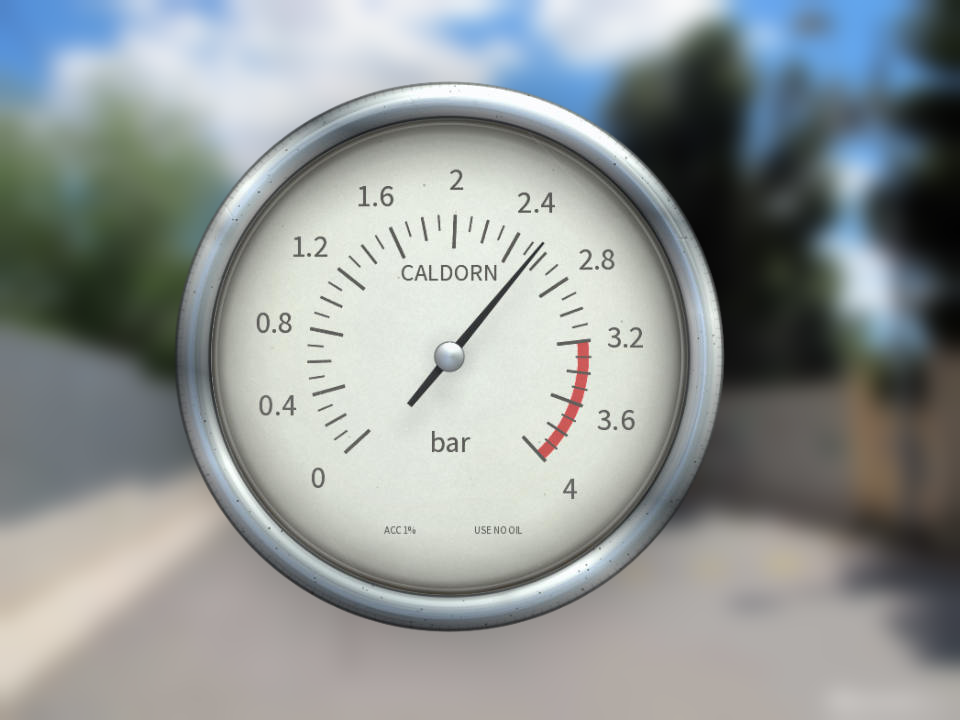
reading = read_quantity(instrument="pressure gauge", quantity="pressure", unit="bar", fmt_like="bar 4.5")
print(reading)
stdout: bar 2.55
